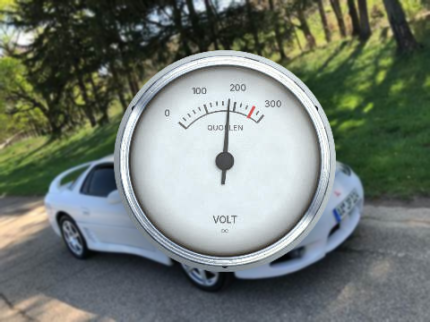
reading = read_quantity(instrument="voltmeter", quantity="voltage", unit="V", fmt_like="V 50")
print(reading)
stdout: V 180
